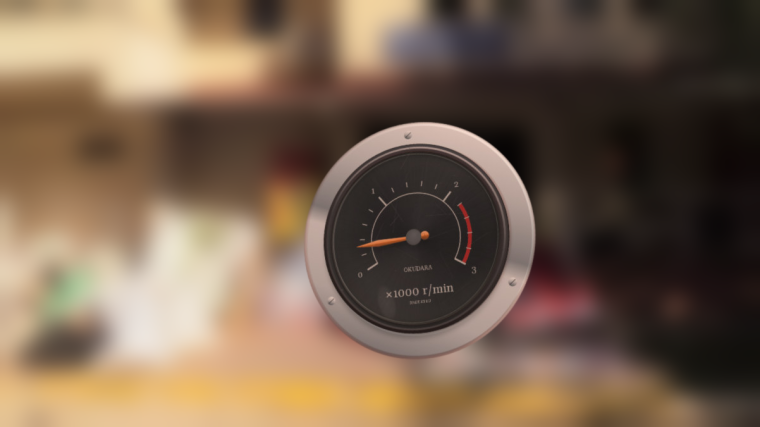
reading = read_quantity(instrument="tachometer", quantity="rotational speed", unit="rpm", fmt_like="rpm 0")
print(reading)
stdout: rpm 300
